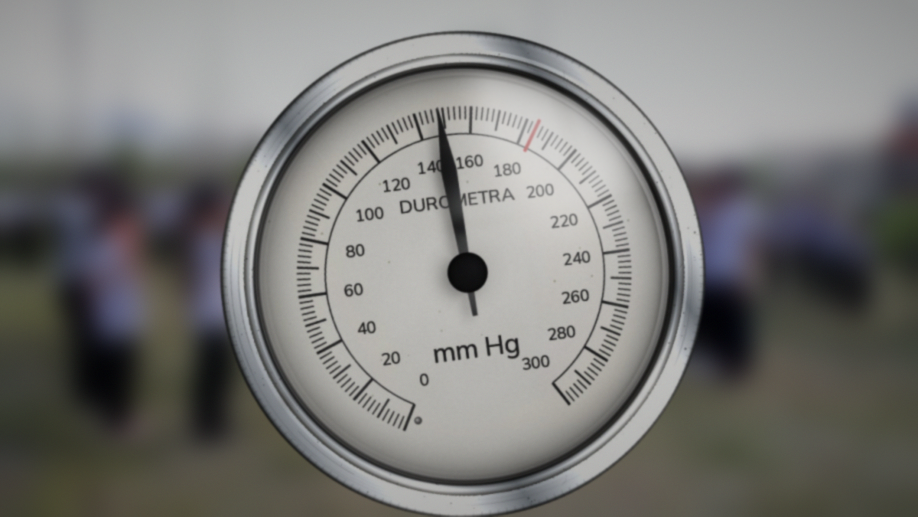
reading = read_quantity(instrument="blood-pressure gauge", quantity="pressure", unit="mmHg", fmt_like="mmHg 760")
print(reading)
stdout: mmHg 148
